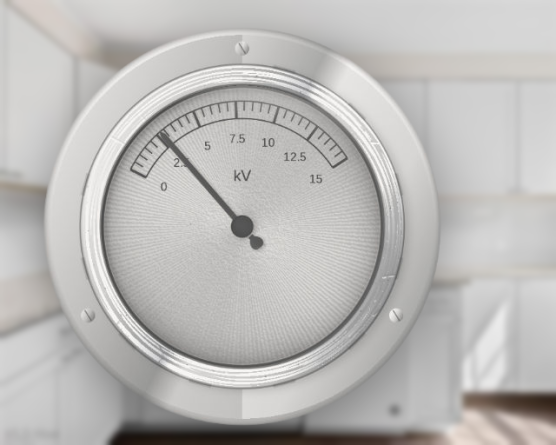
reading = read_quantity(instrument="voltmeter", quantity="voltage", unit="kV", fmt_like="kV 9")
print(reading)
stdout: kV 2.75
